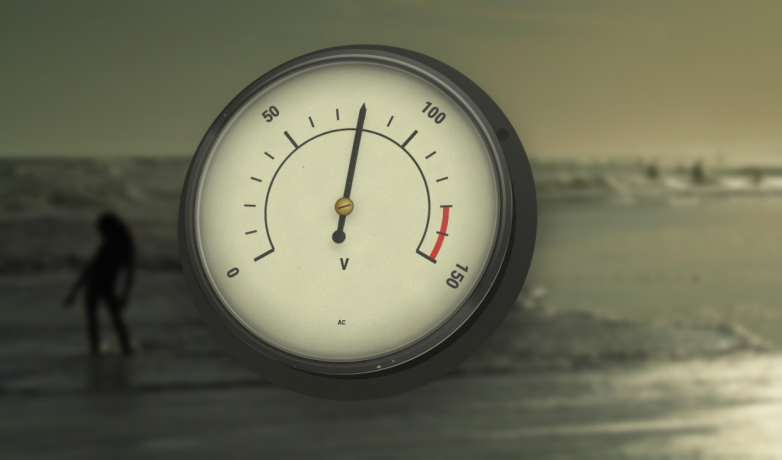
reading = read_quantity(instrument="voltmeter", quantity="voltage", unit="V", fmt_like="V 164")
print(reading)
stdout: V 80
